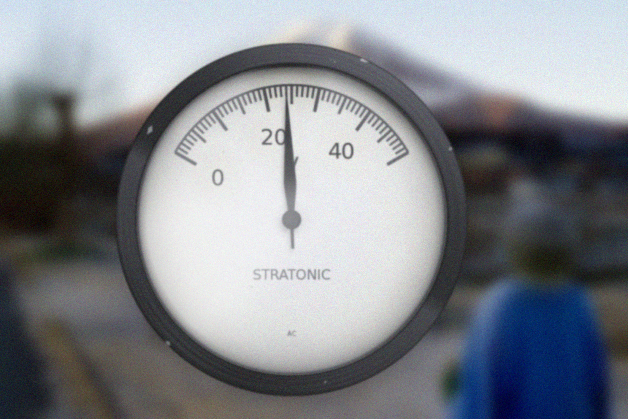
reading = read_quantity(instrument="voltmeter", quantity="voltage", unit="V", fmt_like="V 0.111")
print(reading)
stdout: V 24
